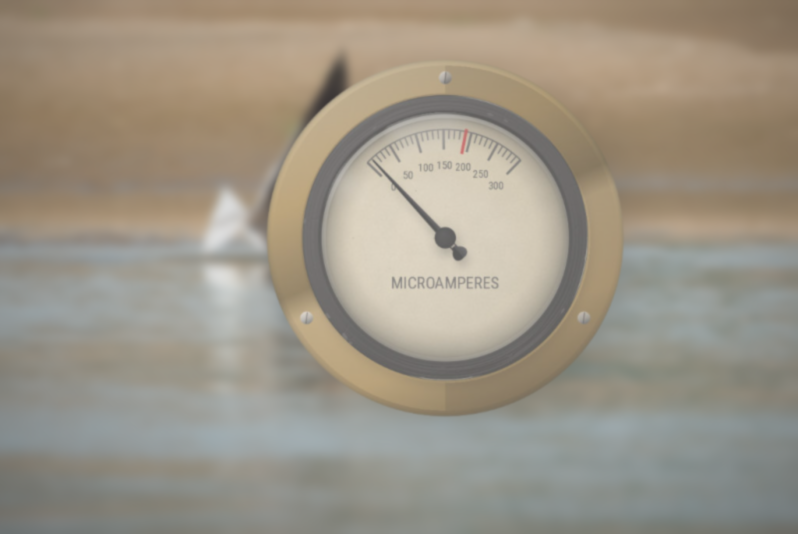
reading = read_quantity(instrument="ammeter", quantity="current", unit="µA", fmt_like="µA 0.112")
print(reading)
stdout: µA 10
